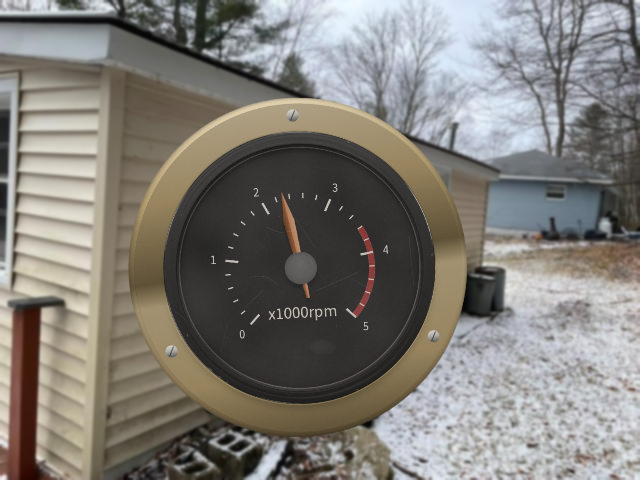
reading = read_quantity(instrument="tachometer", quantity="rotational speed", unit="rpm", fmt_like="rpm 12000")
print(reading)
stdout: rpm 2300
